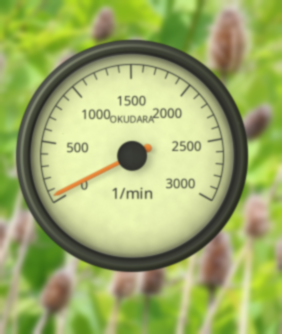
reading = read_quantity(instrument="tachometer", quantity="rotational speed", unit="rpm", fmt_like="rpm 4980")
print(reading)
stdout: rpm 50
